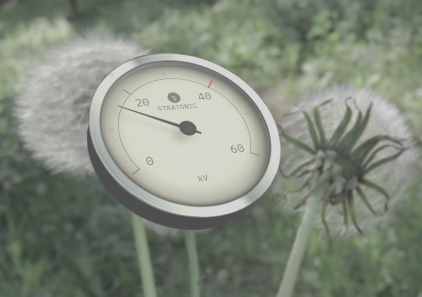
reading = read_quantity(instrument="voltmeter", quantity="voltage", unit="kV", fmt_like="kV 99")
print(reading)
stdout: kV 15
